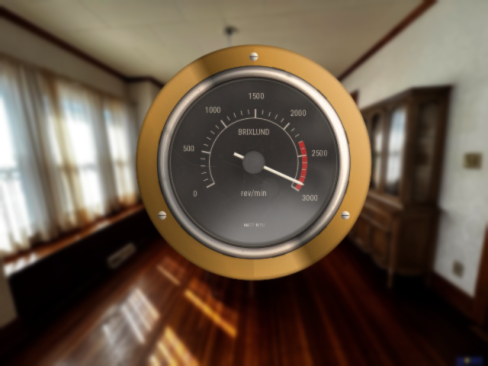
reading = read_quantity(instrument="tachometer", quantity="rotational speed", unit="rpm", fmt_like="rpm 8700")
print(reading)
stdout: rpm 2900
